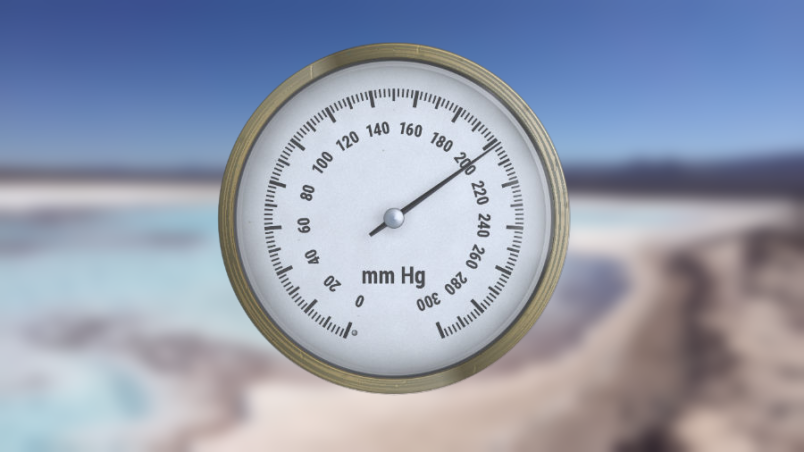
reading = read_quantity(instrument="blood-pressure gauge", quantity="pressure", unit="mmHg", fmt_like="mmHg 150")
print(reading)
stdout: mmHg 202
